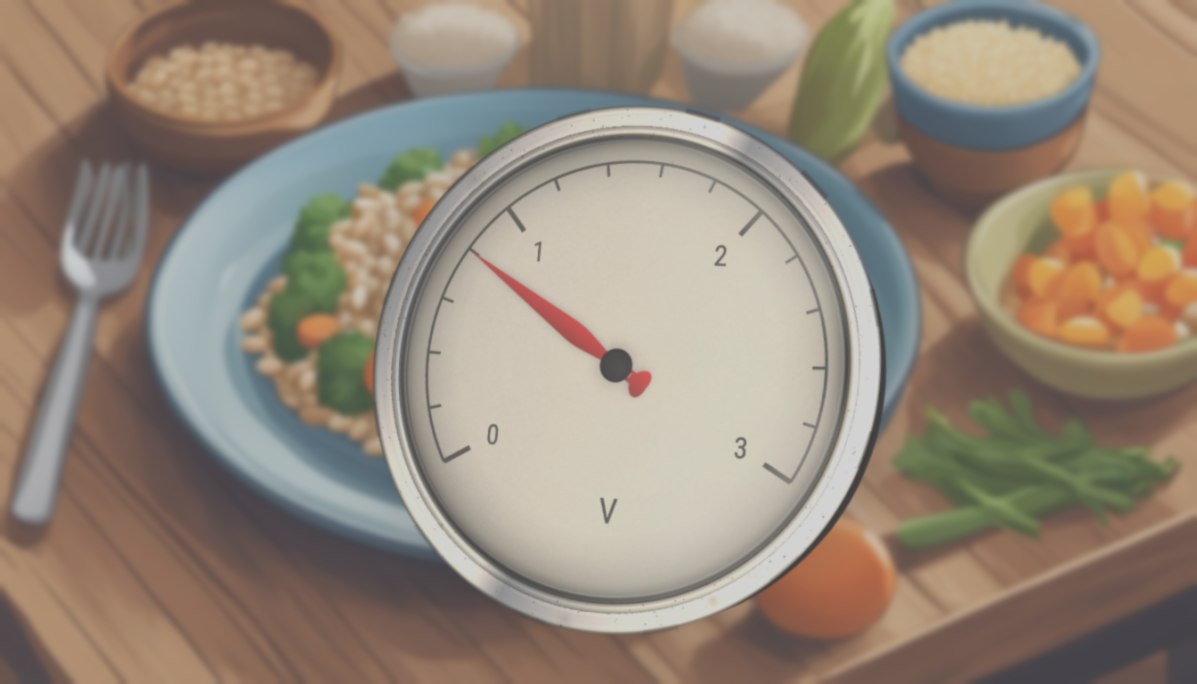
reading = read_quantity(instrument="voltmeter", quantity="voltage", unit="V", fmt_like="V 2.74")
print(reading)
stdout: V 0.8
